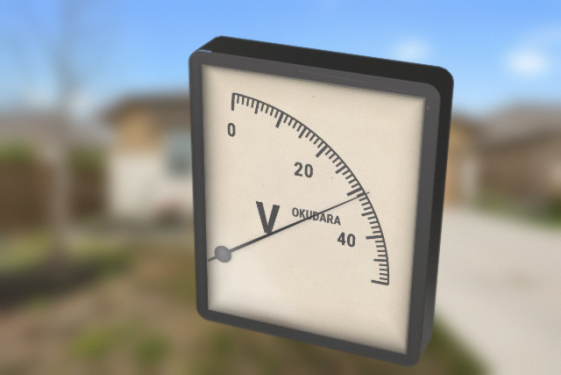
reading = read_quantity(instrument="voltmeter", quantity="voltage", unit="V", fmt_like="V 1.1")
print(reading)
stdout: V 31
